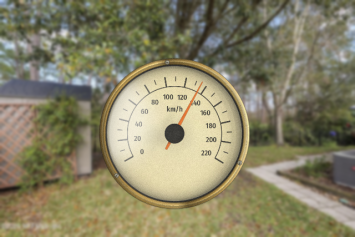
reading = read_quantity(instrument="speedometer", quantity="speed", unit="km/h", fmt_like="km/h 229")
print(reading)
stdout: km/h 135
